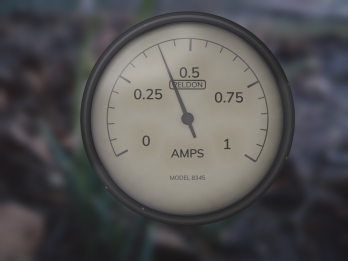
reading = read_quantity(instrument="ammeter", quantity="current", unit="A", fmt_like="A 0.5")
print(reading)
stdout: A 0.4
